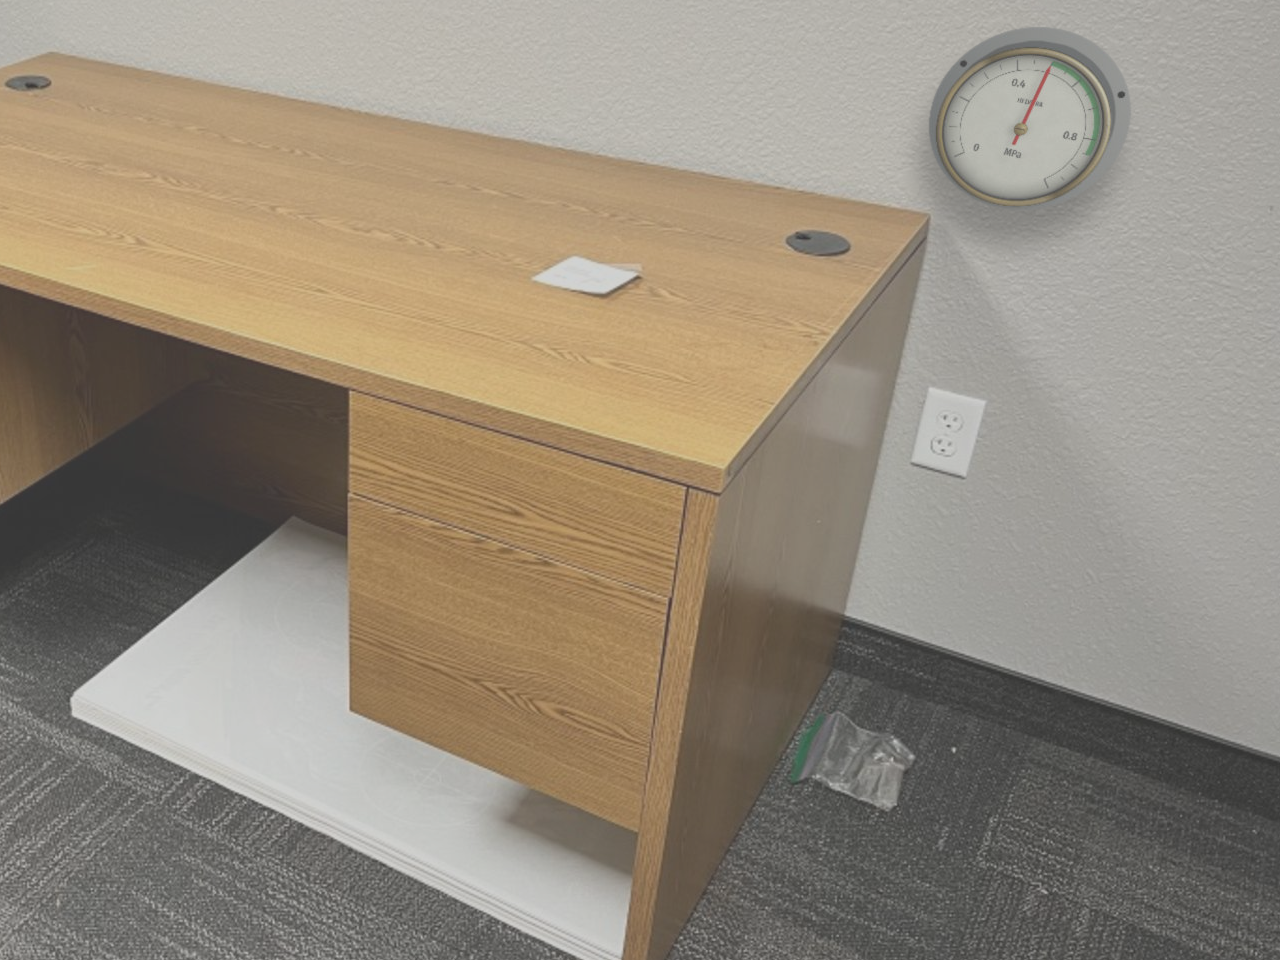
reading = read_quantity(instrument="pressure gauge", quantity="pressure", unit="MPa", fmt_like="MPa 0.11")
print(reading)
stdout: MPa 0.5
